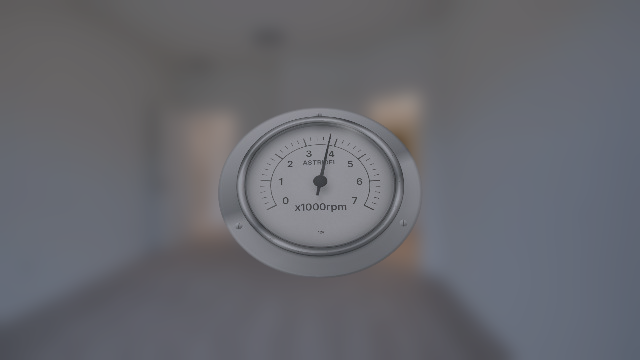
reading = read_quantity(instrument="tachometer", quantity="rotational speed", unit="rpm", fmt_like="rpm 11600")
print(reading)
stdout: rpm 3800
